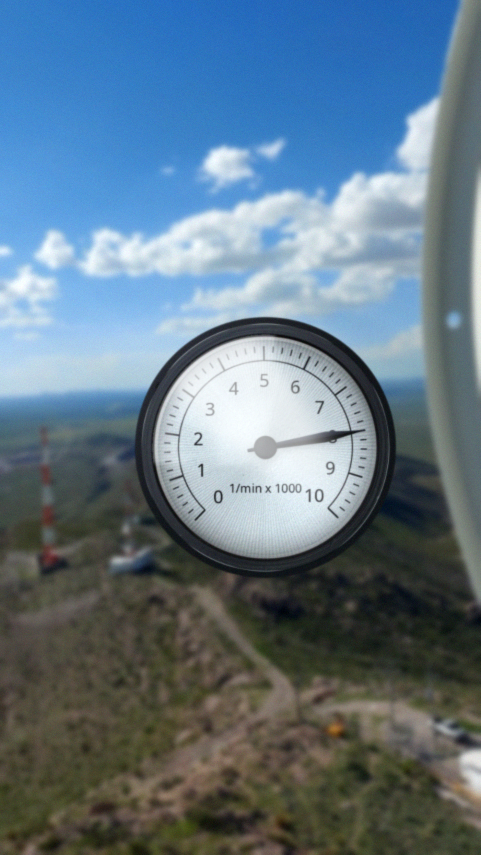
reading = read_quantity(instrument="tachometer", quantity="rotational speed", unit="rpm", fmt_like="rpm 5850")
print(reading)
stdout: rpm 8000
